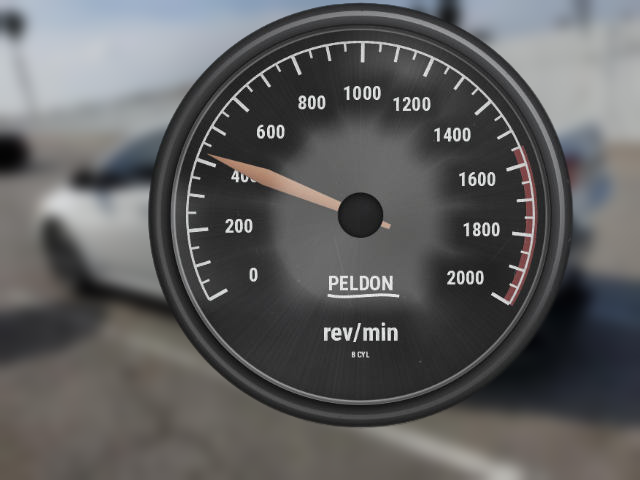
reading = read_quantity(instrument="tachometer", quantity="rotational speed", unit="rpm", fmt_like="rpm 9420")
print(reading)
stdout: rpm 425
